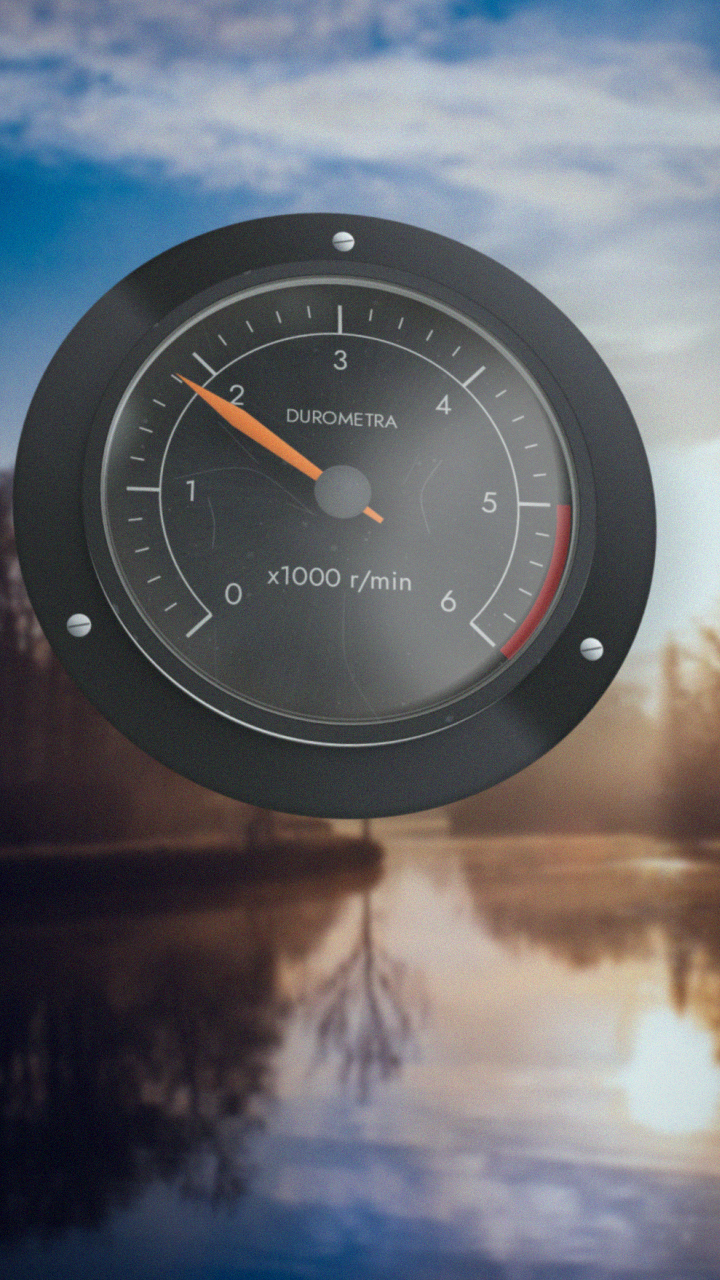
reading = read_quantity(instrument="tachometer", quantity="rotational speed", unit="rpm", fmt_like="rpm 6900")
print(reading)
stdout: rpm 1800
